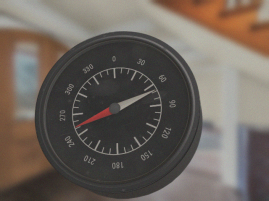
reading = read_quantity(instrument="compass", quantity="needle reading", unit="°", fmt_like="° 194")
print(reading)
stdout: ° 250
